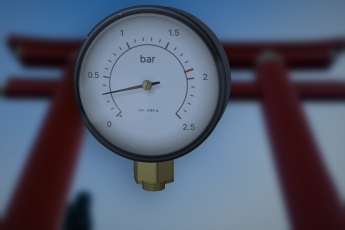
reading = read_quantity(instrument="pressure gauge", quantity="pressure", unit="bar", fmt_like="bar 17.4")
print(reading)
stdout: bar 0.3
